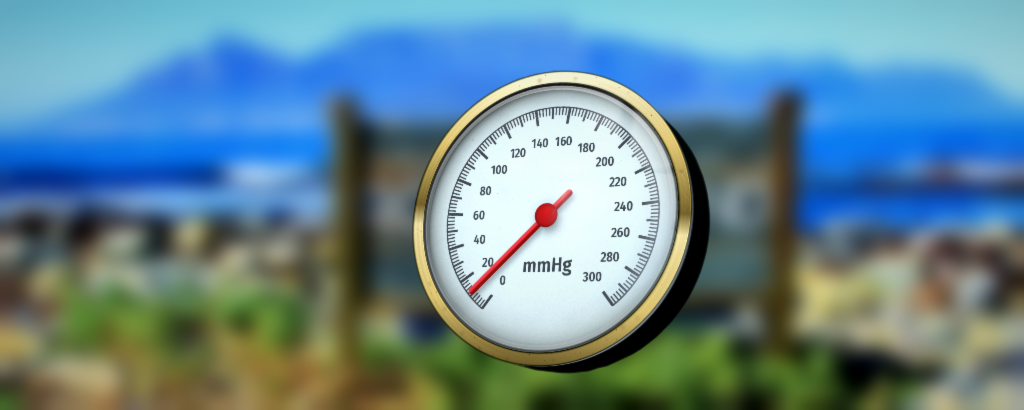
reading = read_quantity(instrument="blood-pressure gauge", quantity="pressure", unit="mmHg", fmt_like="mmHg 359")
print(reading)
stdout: mmHg 10
